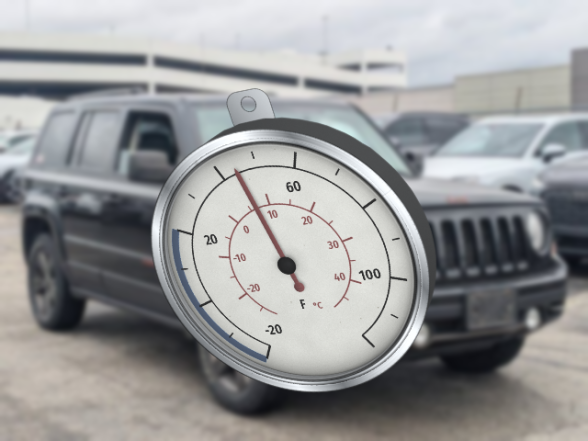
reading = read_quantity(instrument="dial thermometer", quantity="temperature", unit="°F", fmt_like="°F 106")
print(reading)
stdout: °F 45
